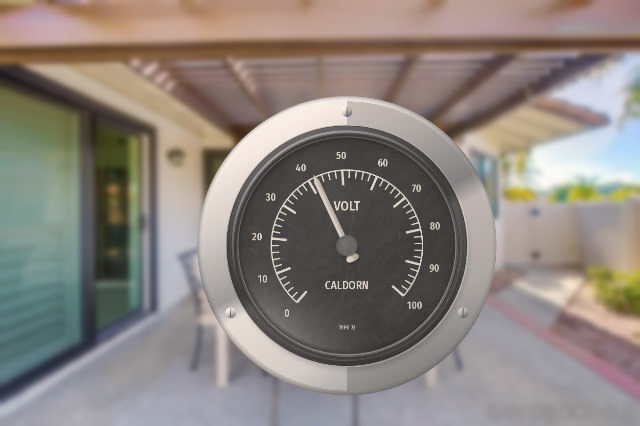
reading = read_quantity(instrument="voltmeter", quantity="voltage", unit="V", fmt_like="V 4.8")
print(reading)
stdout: V 42
